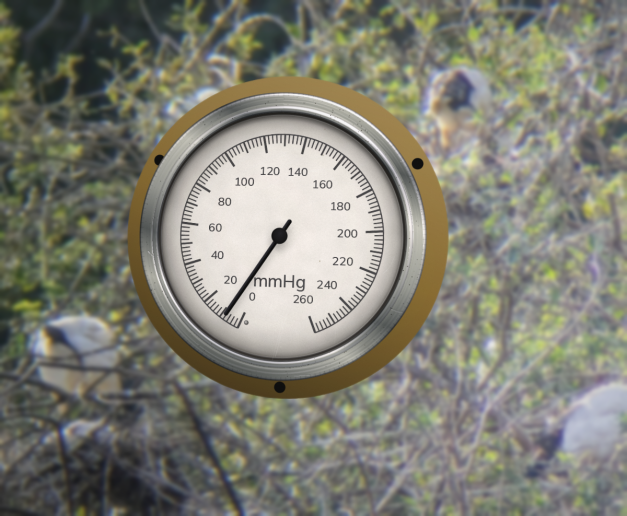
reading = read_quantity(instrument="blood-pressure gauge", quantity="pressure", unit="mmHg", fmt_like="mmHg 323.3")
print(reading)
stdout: mmHg 8
